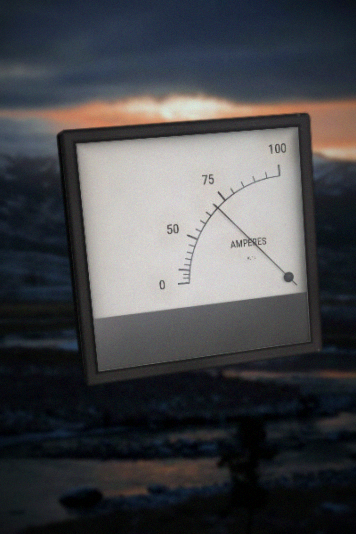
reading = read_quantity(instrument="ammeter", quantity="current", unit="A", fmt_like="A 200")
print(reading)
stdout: A 70
